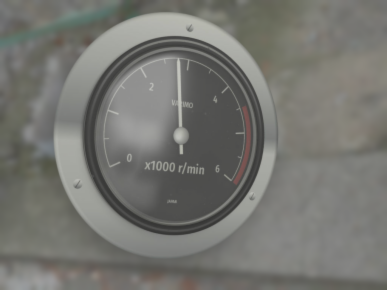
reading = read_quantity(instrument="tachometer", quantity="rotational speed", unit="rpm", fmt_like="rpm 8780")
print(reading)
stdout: rpm 2750
